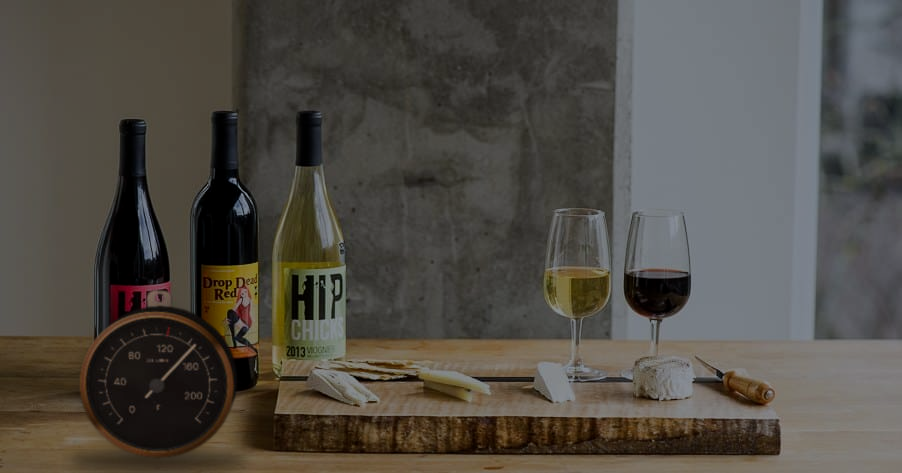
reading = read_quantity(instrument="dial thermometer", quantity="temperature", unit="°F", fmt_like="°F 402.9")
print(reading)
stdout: °F 145
